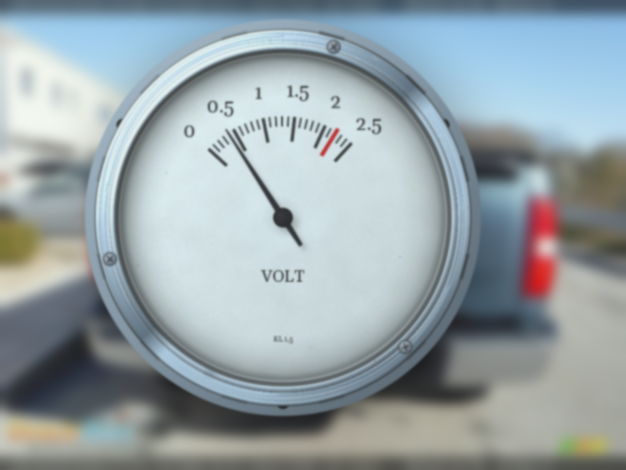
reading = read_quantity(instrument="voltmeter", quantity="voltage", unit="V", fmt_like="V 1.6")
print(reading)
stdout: V 0.4
